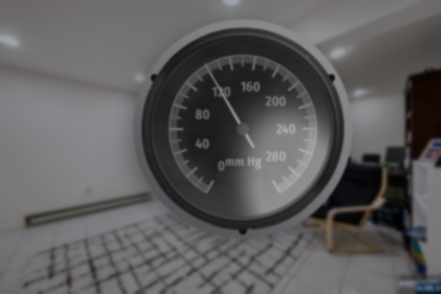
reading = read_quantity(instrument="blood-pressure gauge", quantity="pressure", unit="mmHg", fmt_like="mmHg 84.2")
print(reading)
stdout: mmHg 120
